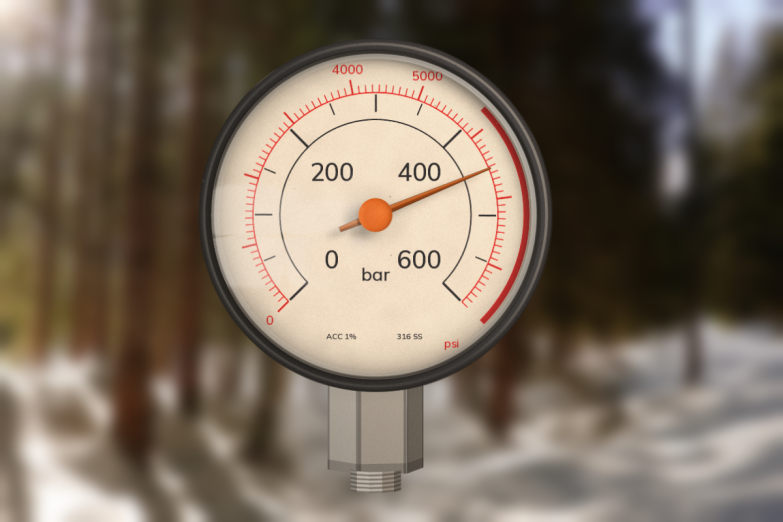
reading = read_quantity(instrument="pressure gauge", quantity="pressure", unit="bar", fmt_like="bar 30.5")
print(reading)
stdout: bar 450
